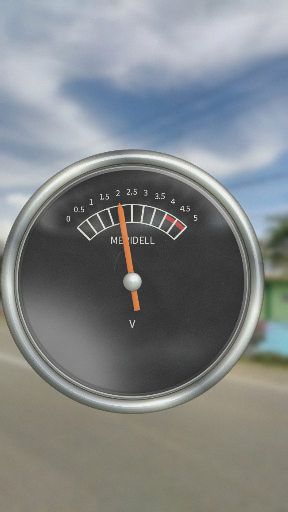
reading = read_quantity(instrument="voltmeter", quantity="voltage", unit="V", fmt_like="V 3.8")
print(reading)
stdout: V 2
